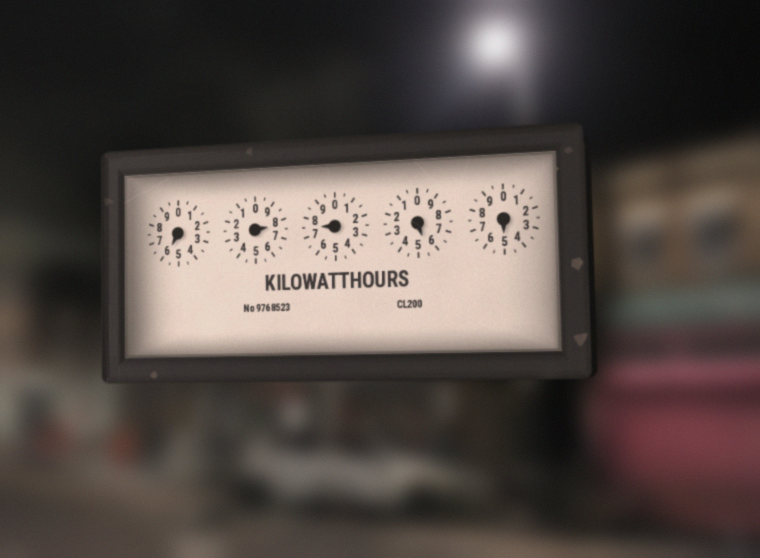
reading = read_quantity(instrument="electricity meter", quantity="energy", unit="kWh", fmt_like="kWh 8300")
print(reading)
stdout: kWh 57755
